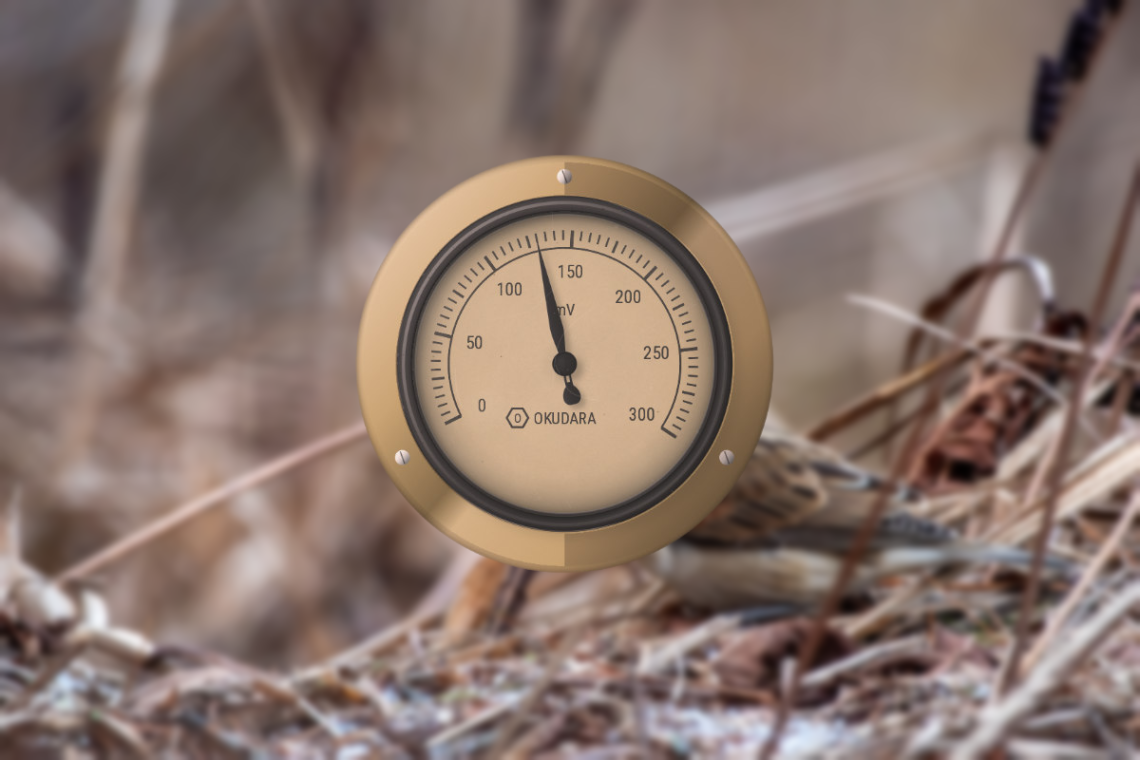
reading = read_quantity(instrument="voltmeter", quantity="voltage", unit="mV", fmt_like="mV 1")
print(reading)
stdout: mV 130
